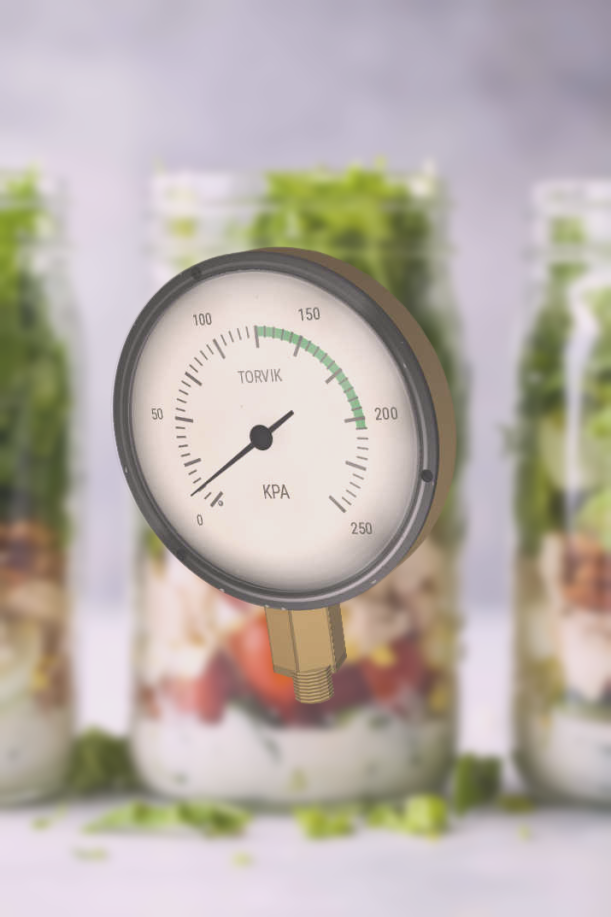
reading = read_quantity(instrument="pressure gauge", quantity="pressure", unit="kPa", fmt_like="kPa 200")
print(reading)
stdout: kPa 10
